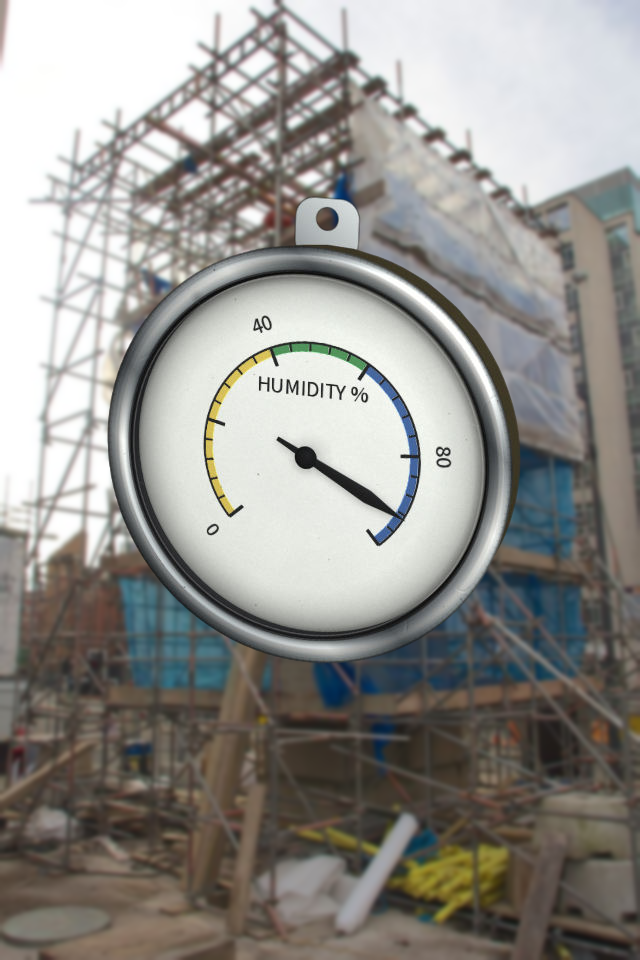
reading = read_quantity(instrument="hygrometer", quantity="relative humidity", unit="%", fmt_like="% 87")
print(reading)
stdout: % 92
